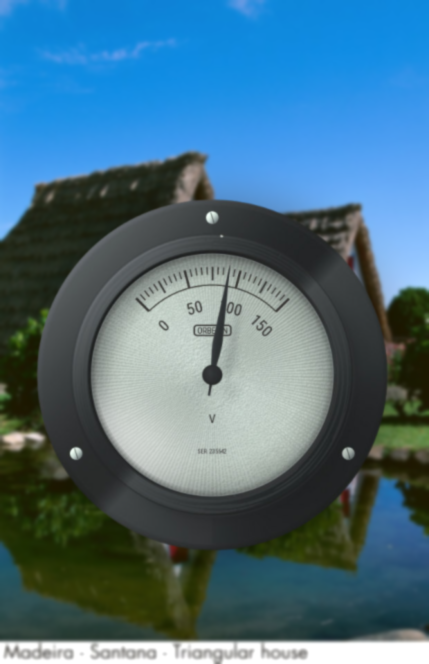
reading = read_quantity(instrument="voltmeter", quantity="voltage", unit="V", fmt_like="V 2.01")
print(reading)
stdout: V 90
